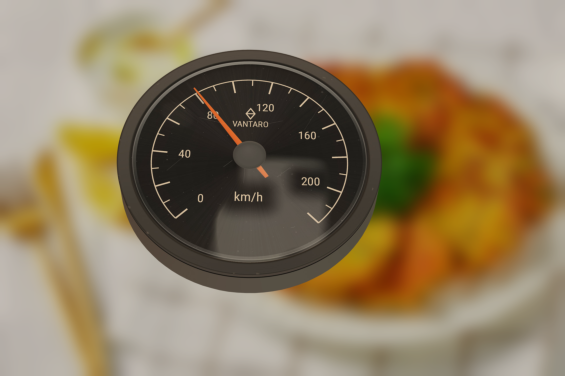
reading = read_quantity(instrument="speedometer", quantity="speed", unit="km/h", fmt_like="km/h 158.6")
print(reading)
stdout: km/h 80
